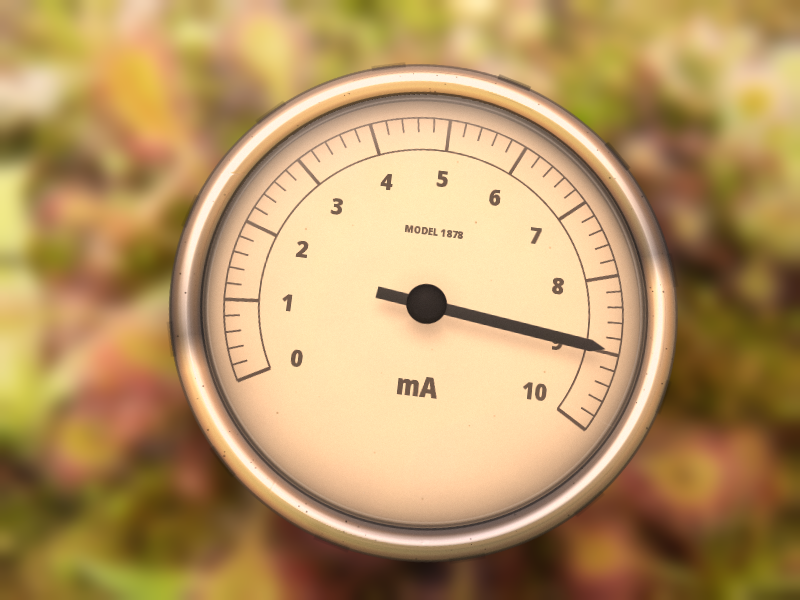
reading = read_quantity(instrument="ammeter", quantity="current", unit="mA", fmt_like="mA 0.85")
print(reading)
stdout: mA 9
